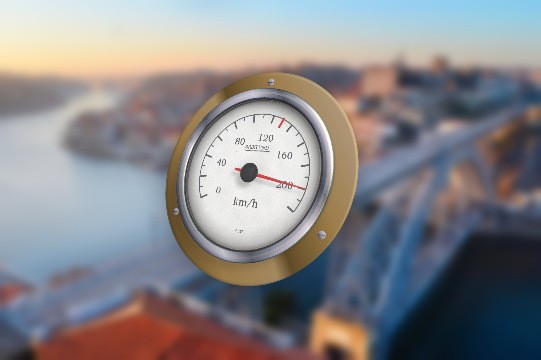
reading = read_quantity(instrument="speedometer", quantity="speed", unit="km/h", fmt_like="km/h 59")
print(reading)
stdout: km/h 200
